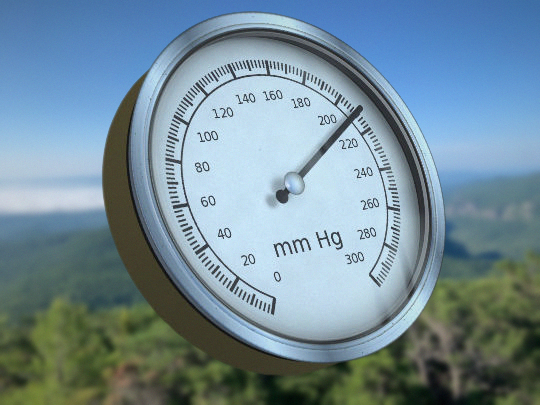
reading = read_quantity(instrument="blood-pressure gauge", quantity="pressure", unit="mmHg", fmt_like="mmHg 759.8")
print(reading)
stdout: mmHg 210
